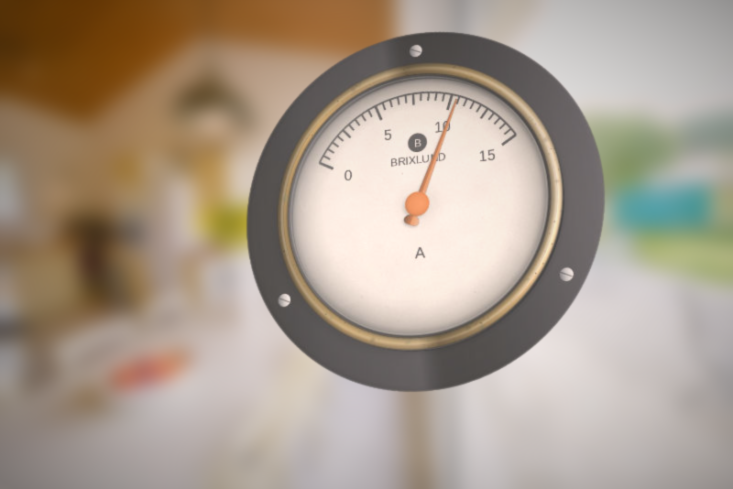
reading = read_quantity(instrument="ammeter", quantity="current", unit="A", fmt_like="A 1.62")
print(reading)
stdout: A 10.5
